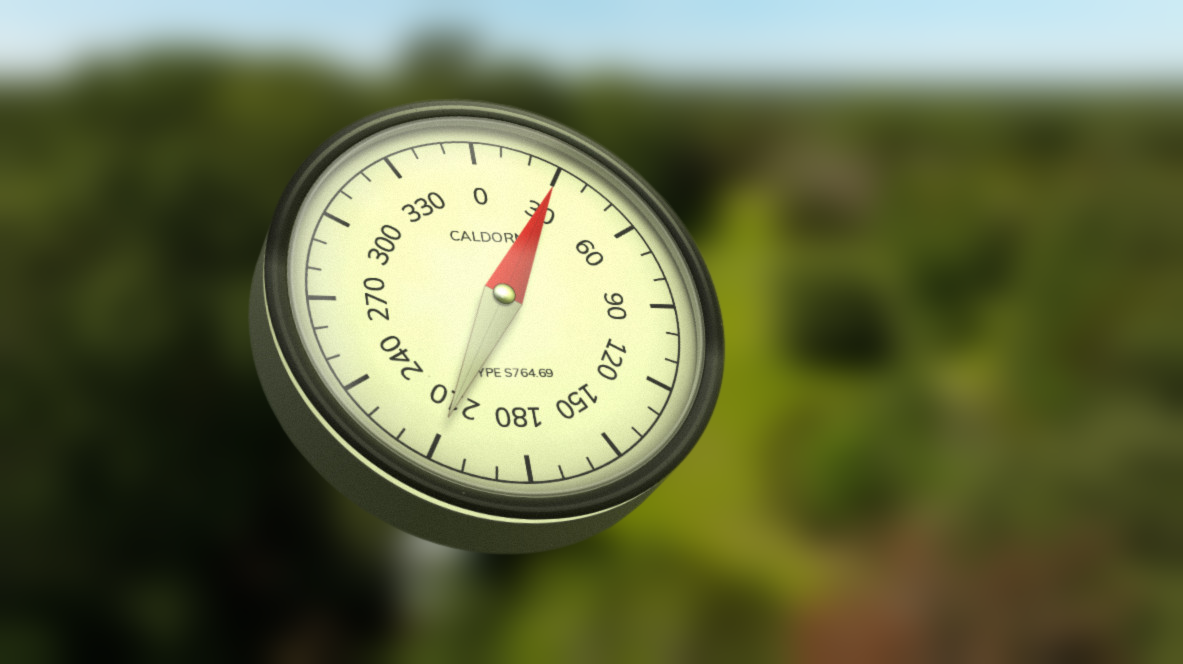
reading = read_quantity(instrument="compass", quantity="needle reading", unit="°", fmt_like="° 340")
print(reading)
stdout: ° 30
